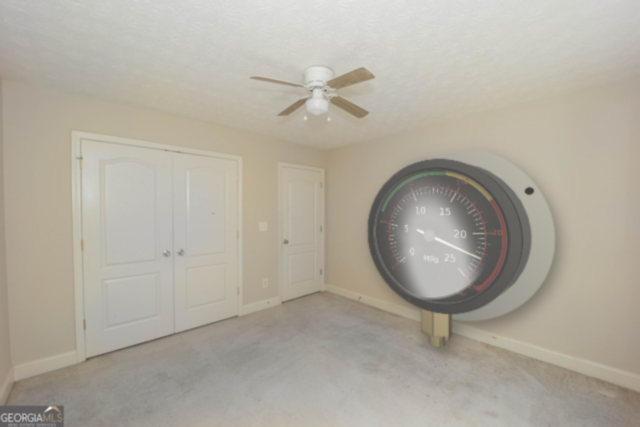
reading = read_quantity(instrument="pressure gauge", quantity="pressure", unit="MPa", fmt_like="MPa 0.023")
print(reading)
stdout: MPa 22.5
